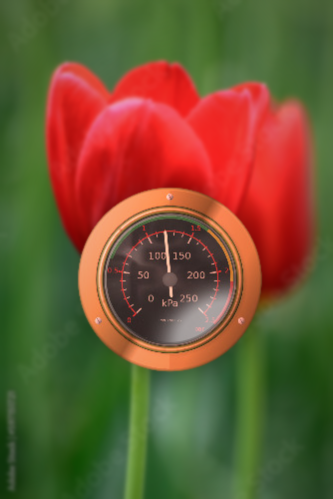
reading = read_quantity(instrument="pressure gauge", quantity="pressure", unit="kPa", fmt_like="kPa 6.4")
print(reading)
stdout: kPa 120
